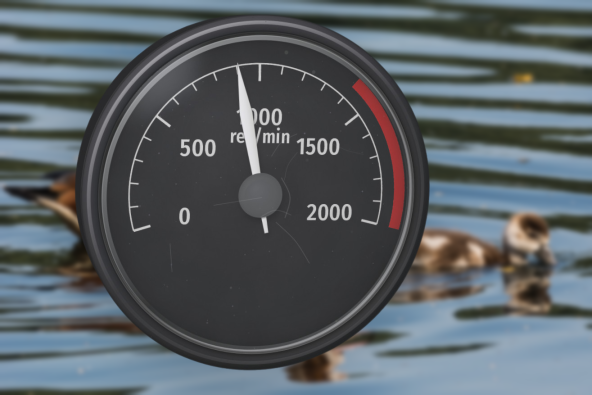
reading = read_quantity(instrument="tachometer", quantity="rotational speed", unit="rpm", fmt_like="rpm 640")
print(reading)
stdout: rpm 900
